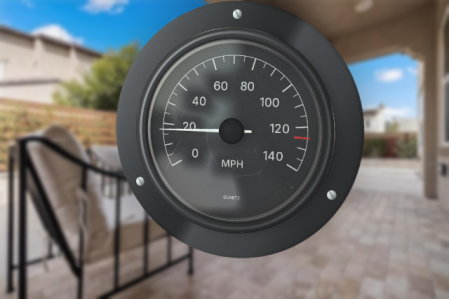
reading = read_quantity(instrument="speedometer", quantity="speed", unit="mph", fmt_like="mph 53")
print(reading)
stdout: mph 17.5
